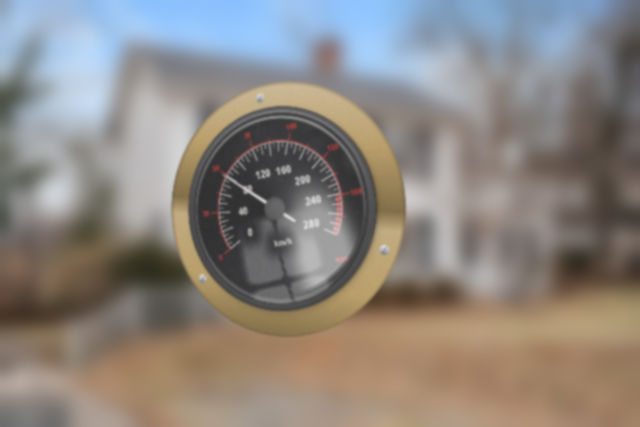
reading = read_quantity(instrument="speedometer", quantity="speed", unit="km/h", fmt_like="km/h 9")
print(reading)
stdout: km/h 80
